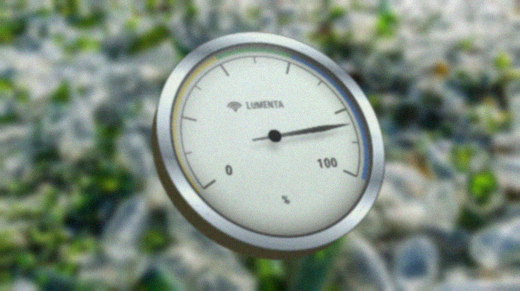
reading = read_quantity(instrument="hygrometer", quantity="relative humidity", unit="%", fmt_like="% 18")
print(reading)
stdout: % 85
